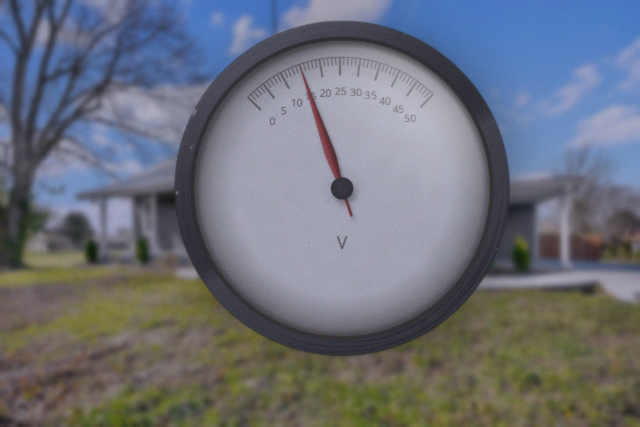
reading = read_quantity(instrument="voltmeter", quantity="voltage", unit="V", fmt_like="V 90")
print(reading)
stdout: V 15
